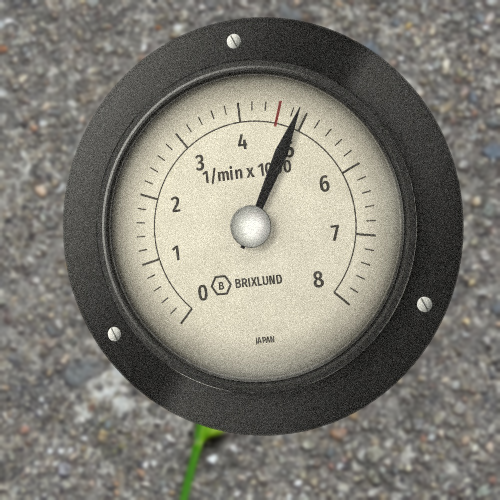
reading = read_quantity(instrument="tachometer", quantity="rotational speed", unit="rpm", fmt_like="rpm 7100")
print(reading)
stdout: rpm 4900
